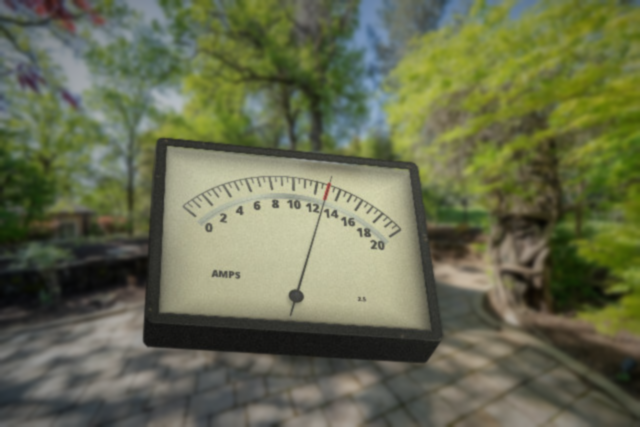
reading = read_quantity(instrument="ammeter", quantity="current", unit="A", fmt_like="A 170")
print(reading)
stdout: A 13
